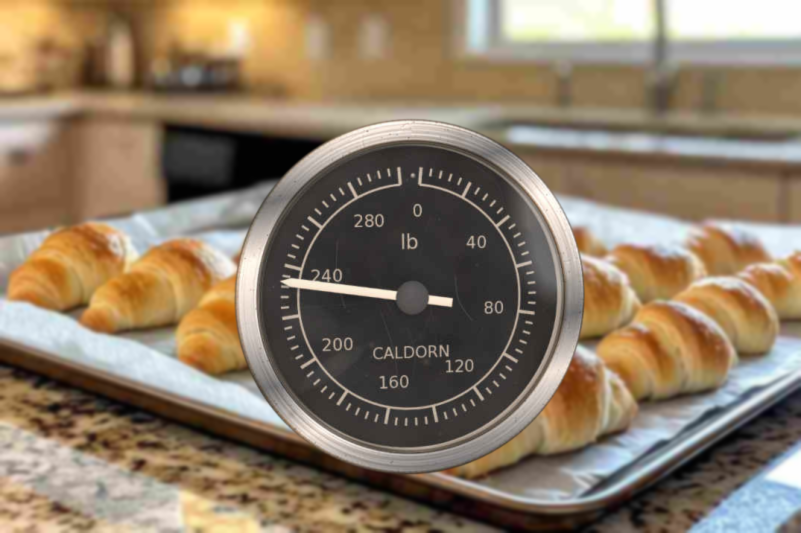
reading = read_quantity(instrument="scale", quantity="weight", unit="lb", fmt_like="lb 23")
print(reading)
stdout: lb 234
